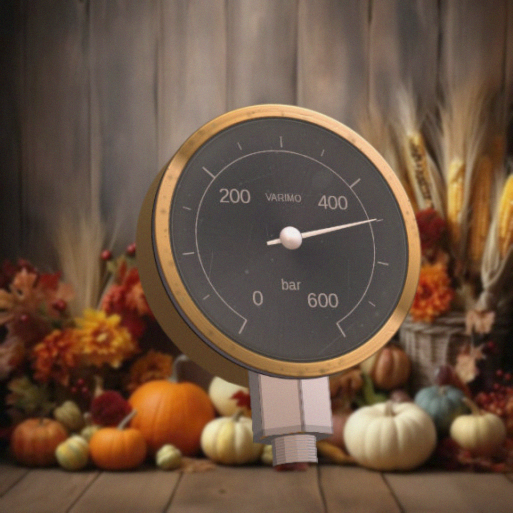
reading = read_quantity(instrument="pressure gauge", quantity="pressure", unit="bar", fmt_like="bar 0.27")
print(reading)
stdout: bar 450
